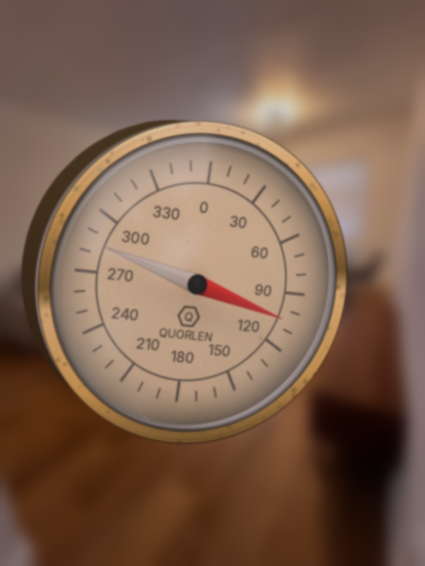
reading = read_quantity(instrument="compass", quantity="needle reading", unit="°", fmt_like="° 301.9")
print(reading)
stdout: ° 105
